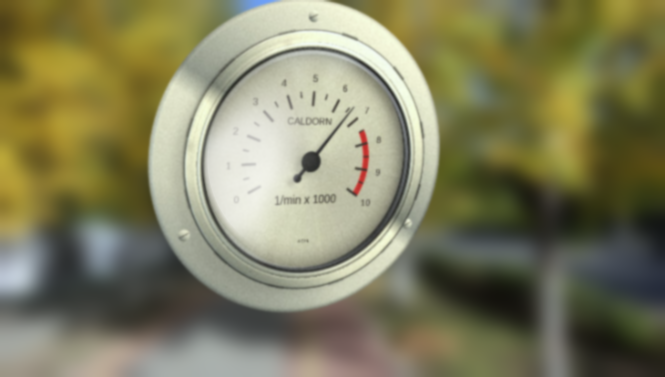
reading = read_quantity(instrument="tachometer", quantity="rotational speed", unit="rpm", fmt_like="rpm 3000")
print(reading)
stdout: rpm 6500
